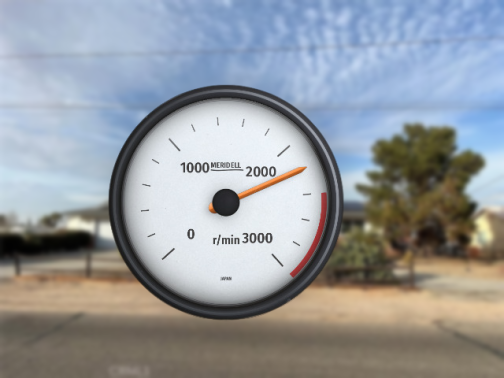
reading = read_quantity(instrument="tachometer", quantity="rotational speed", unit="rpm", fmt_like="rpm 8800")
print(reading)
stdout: rpm 2200
